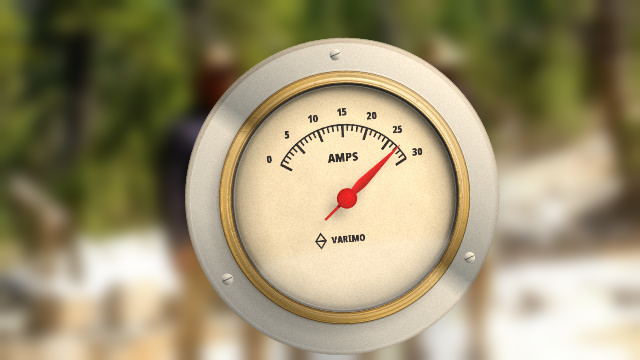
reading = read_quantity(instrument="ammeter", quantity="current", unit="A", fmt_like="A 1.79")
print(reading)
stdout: A 27
